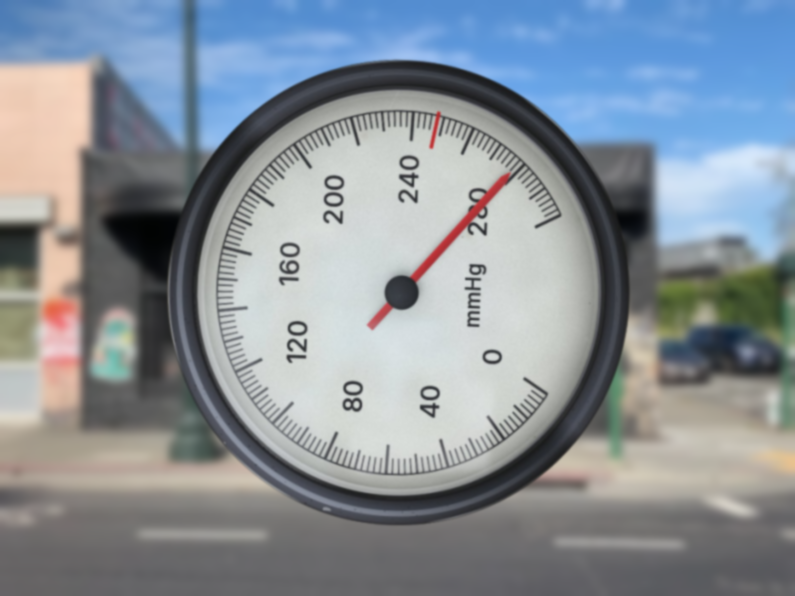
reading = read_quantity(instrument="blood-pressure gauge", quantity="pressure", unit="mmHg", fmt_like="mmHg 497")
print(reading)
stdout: mmHg 278
